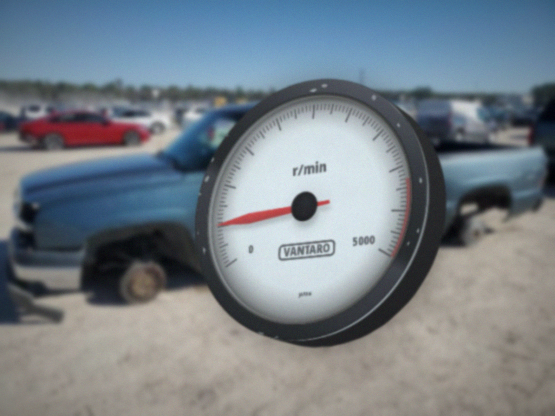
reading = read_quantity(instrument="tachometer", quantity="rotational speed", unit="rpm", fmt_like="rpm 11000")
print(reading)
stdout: rpm 500
